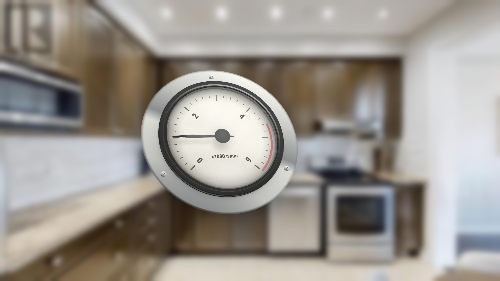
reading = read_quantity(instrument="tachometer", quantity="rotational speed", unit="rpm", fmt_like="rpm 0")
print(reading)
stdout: rpm 1000
